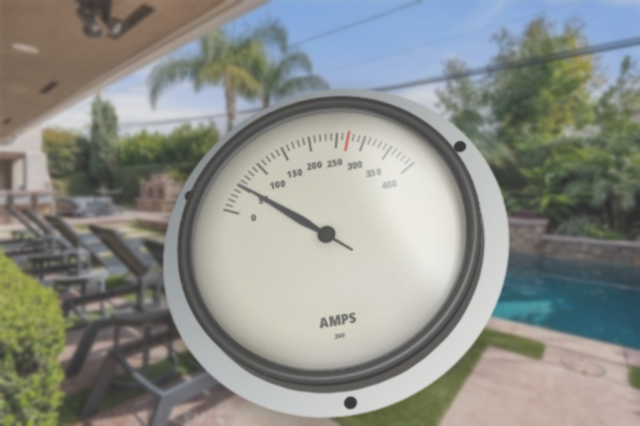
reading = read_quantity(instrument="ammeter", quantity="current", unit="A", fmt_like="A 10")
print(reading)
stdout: A 50
